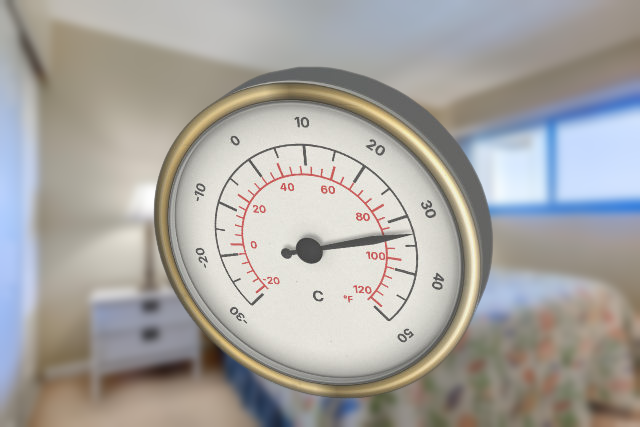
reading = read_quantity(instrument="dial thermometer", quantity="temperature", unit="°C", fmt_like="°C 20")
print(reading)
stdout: °C 32.5
